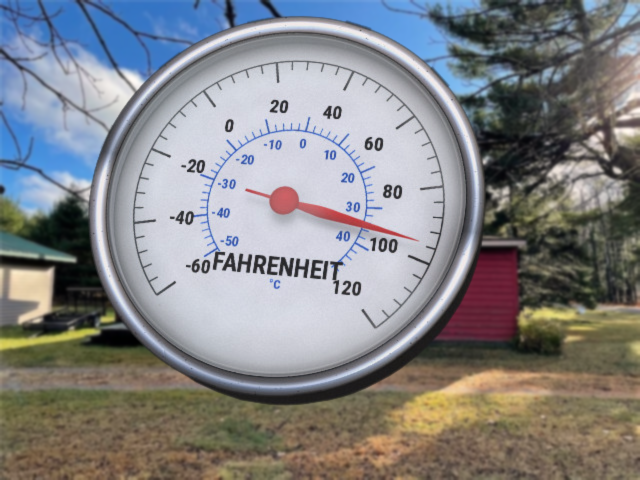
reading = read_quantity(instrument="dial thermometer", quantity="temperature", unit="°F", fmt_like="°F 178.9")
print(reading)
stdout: °F 96
